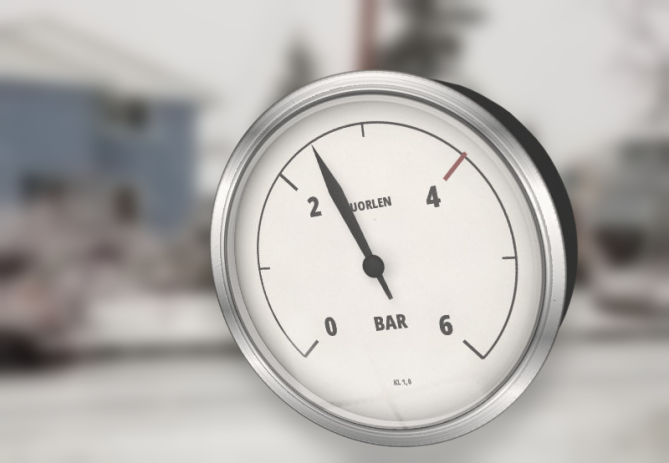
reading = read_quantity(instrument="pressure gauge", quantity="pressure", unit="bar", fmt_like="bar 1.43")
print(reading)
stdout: bar 2.5
